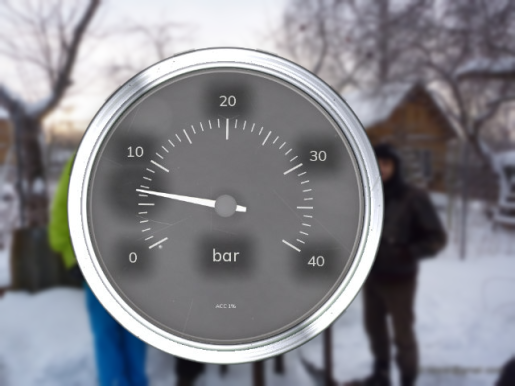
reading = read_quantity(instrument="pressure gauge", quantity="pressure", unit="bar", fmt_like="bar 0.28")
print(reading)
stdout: bar 6.5
